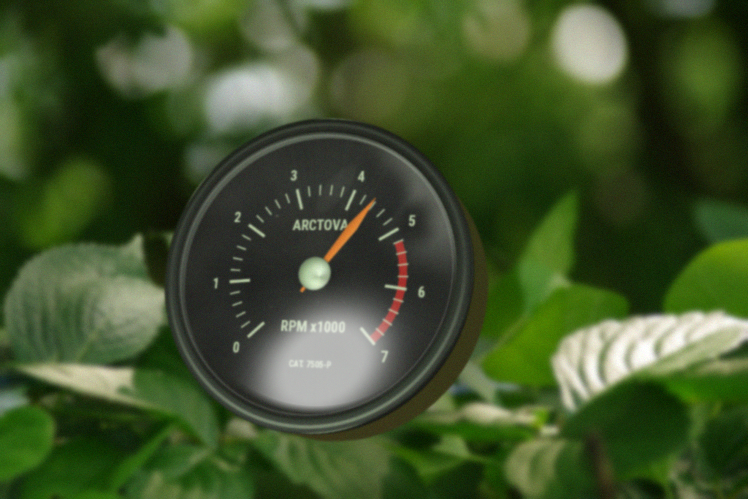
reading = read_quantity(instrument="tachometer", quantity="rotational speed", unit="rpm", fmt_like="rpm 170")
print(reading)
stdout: rpm 4400
